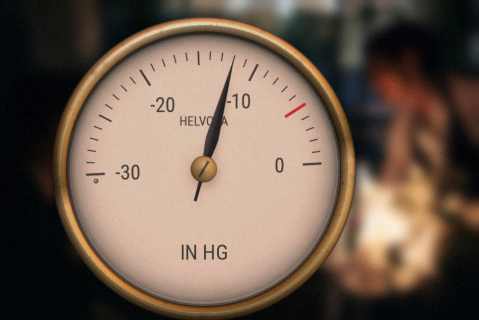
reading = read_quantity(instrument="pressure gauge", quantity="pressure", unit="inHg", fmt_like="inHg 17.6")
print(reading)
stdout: inHg -12
